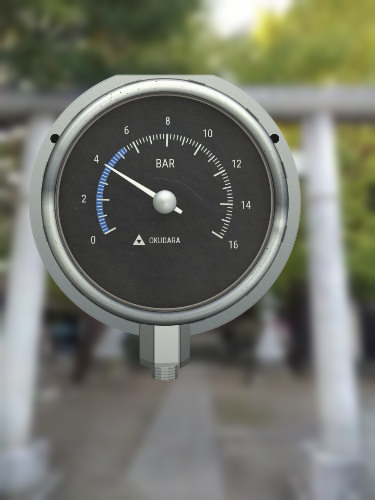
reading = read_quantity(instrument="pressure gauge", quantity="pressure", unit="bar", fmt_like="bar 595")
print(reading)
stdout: bar 4
